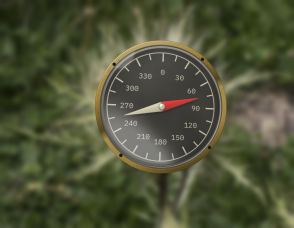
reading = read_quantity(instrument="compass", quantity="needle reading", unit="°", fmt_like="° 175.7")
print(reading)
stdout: ° 75
